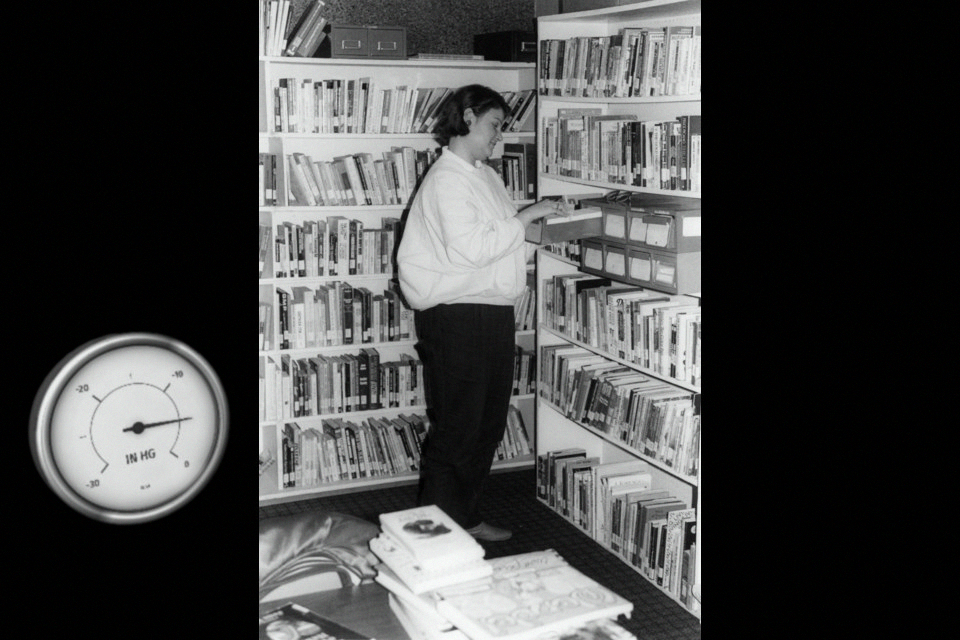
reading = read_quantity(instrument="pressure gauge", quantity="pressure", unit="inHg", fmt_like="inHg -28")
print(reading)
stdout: inHg -5
